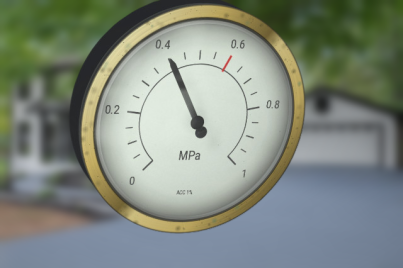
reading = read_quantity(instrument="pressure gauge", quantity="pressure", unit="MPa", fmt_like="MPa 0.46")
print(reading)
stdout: MPa 0.4
